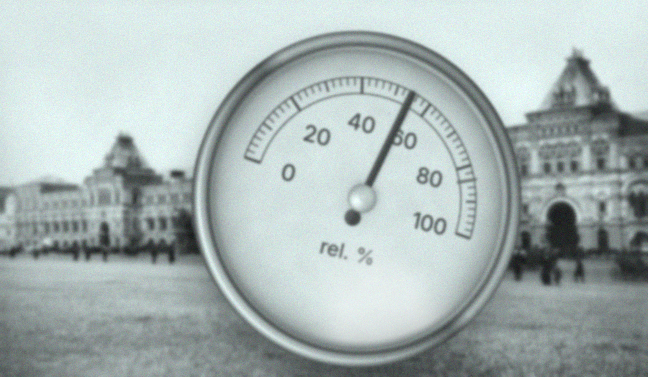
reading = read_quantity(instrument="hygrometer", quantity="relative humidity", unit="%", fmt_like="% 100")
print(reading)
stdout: % 54
